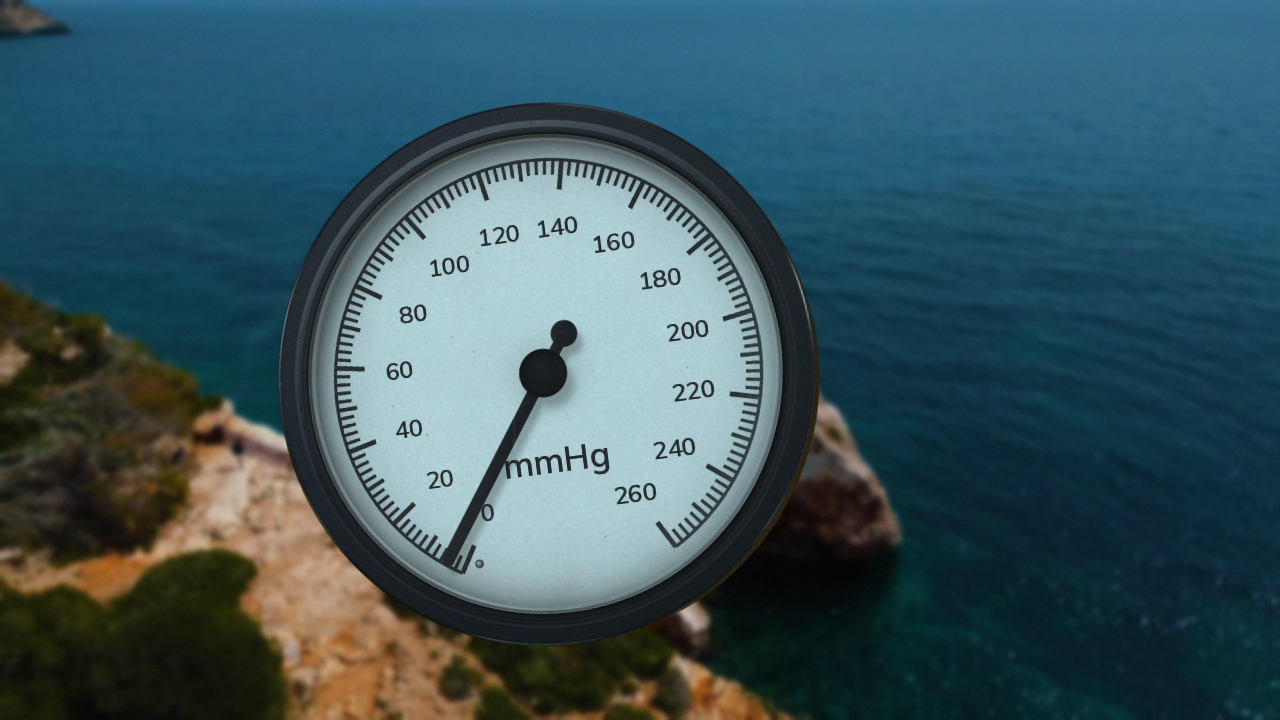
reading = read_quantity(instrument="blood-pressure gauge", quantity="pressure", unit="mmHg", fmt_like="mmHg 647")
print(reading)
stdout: mmHg 4
